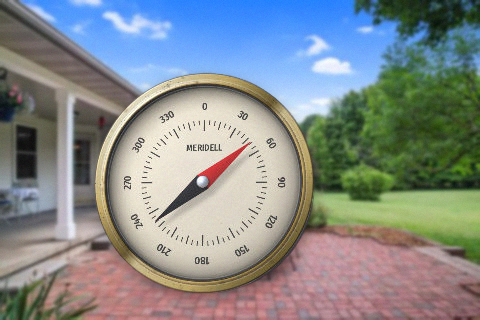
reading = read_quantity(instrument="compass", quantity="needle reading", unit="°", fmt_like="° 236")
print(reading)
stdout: ° 50
